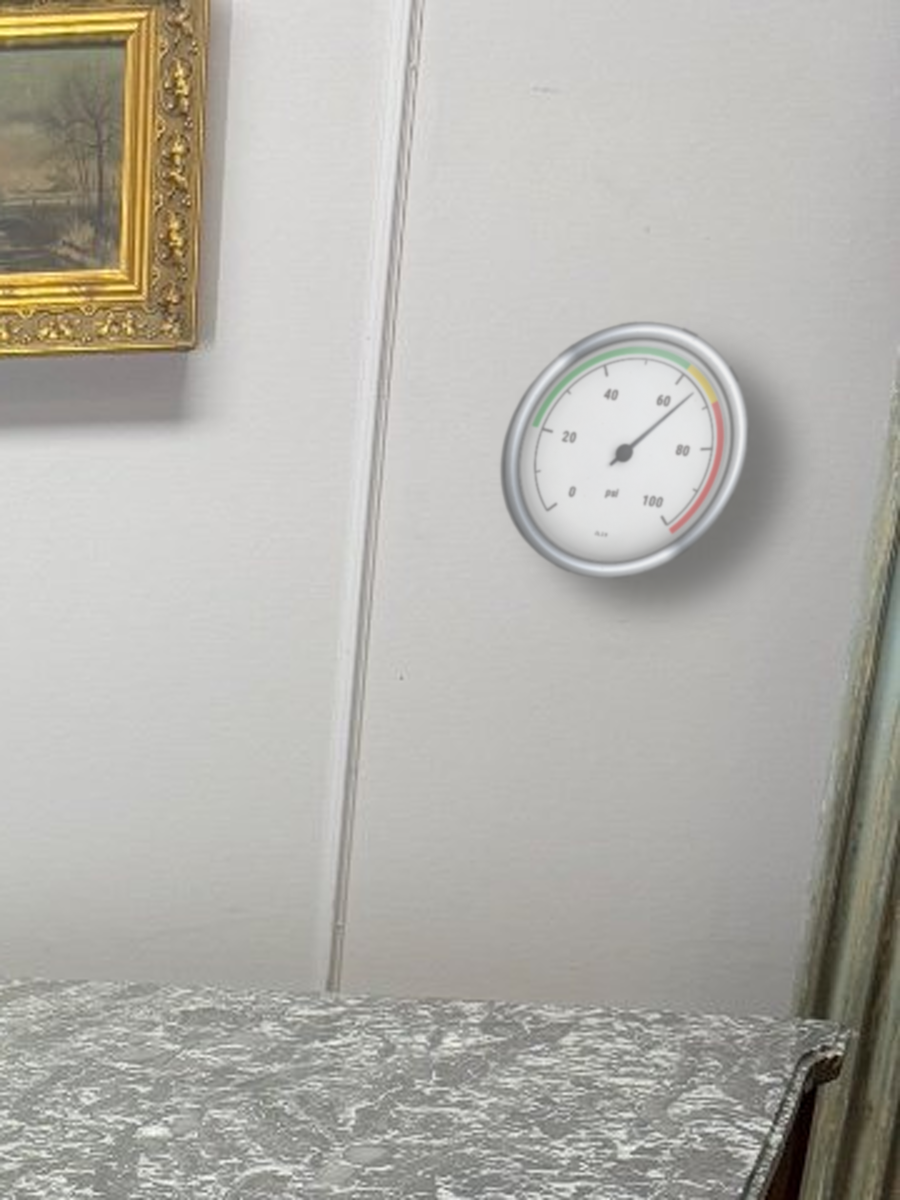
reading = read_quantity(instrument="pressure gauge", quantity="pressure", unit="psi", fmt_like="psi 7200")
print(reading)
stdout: psi 65
